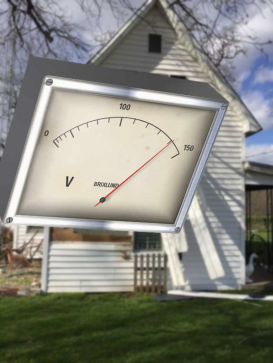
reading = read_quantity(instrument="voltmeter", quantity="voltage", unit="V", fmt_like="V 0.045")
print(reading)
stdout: V 140
